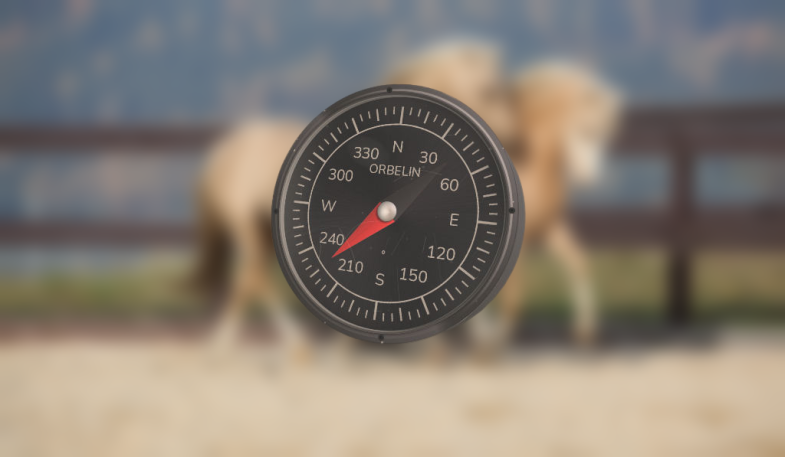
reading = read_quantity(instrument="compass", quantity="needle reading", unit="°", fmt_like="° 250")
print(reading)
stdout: ° 225
